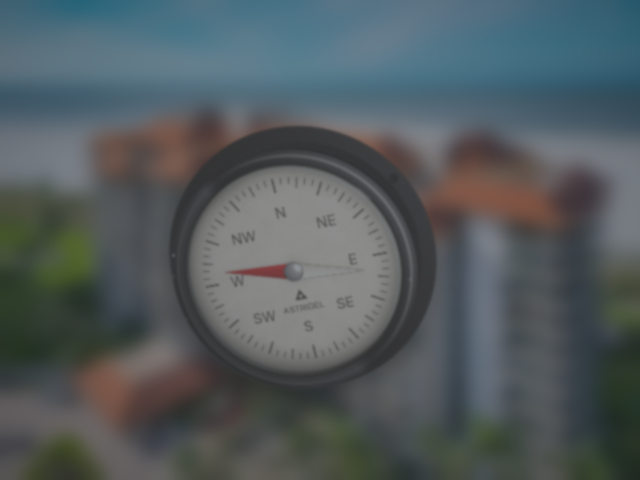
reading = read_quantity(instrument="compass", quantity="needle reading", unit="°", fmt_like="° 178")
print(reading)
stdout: ° 280
